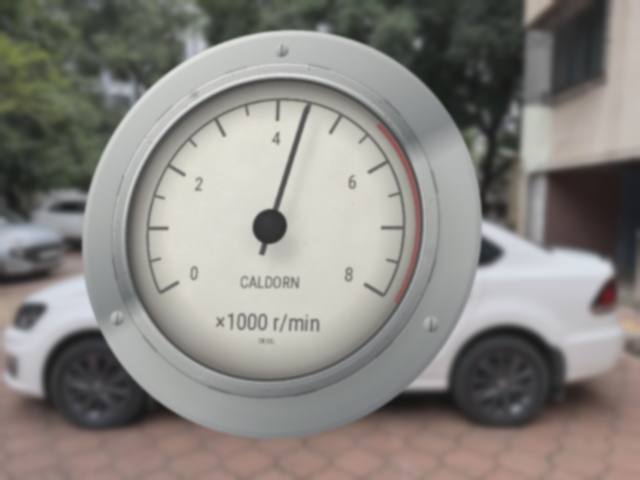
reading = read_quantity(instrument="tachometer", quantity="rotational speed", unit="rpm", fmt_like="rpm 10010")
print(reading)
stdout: rpm 4500
